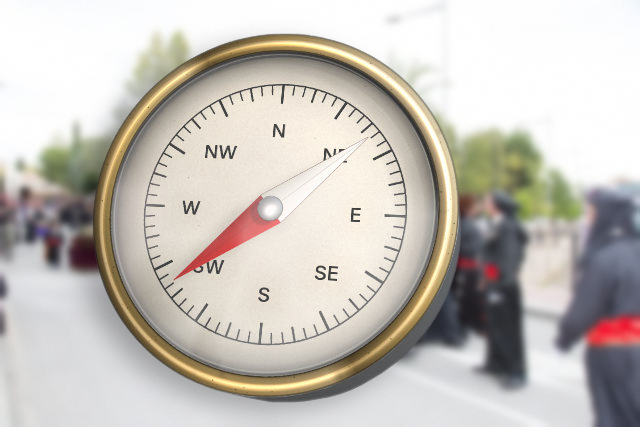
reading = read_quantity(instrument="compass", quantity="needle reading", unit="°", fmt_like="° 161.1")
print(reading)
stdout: ° 230
